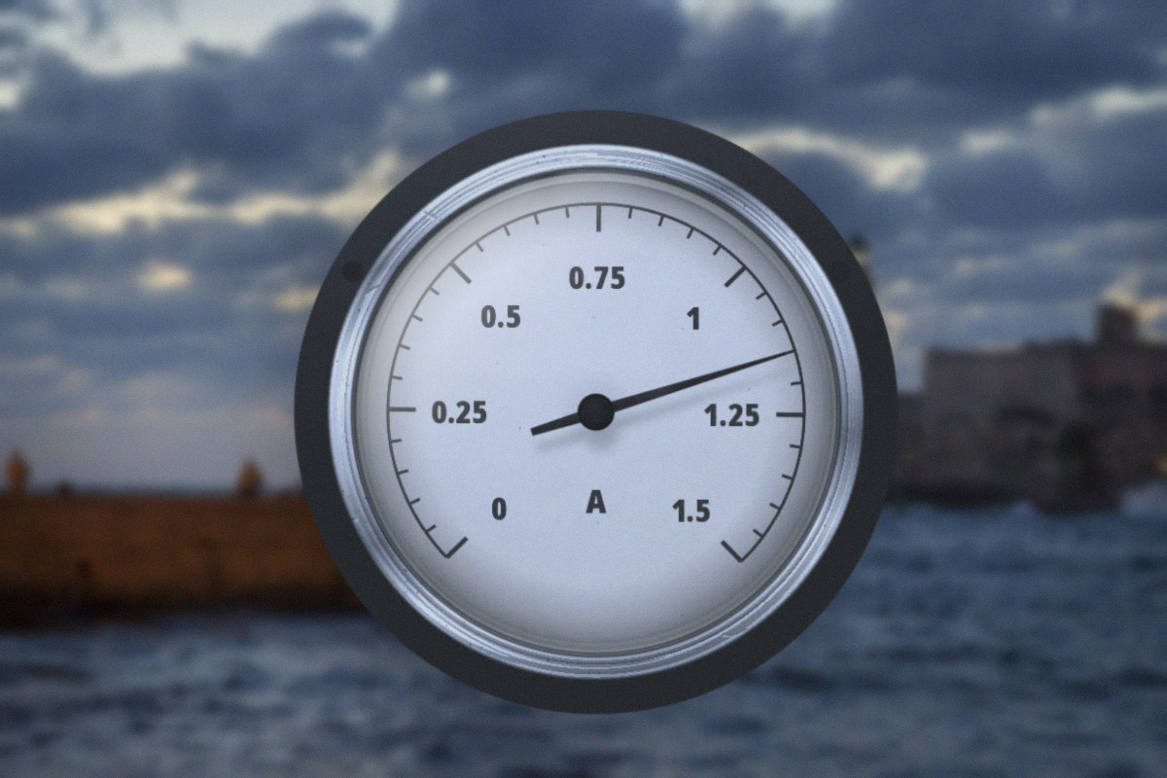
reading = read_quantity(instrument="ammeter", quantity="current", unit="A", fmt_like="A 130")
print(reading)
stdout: A 1.15
